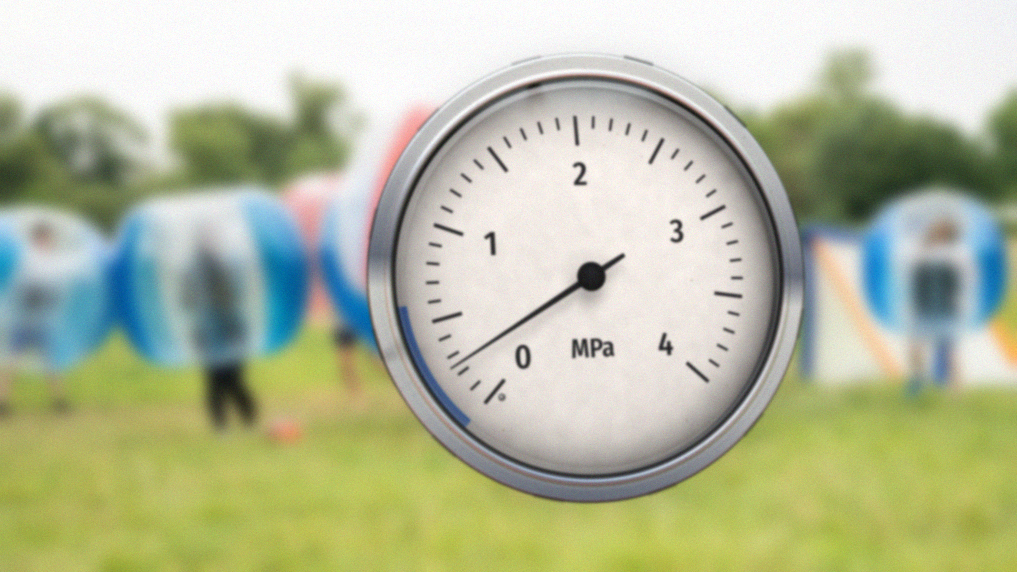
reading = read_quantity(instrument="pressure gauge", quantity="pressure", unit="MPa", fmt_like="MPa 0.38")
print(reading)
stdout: MPa 0.25
